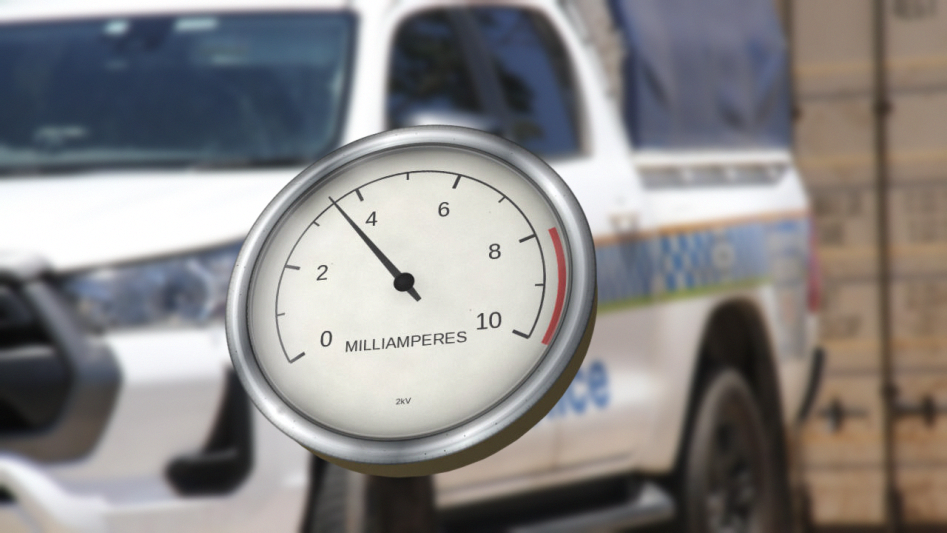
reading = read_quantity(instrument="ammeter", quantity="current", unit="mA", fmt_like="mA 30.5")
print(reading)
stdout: mA 3.5
